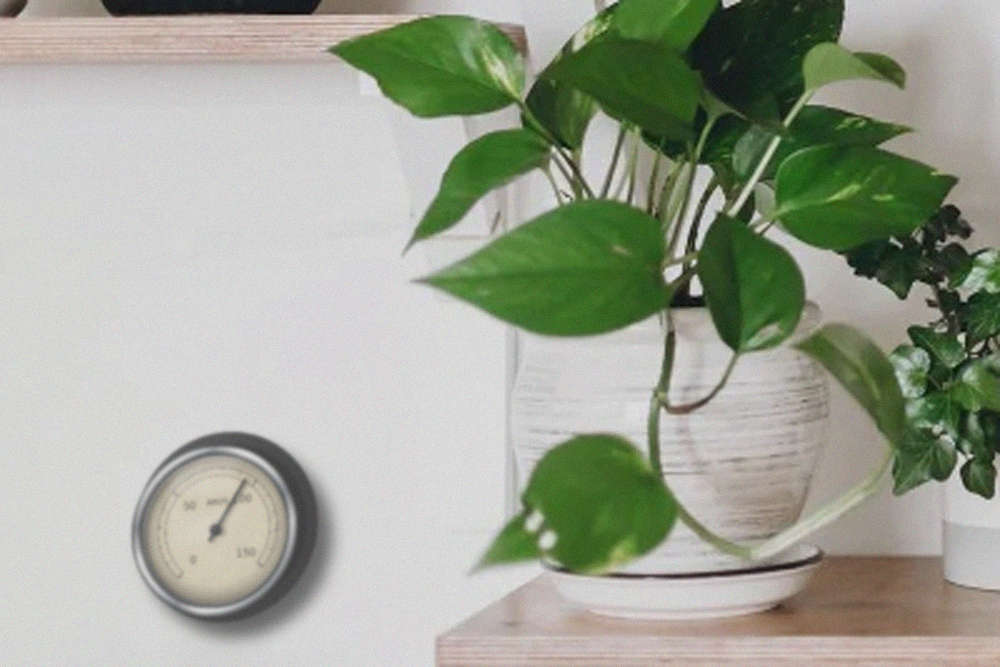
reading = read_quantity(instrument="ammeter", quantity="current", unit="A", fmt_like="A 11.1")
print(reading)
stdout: A 95
